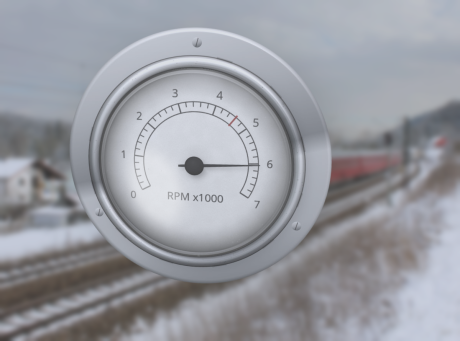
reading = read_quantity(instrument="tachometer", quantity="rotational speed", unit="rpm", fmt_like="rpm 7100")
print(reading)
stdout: rpm 6000
